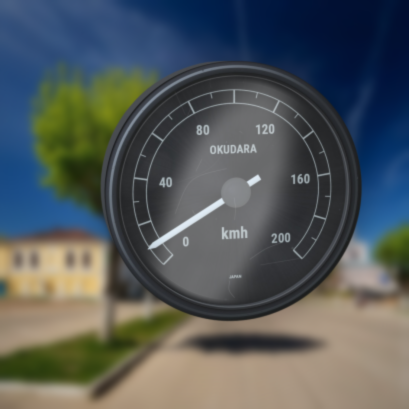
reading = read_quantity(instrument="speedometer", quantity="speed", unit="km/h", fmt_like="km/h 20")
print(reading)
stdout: km/h 10
